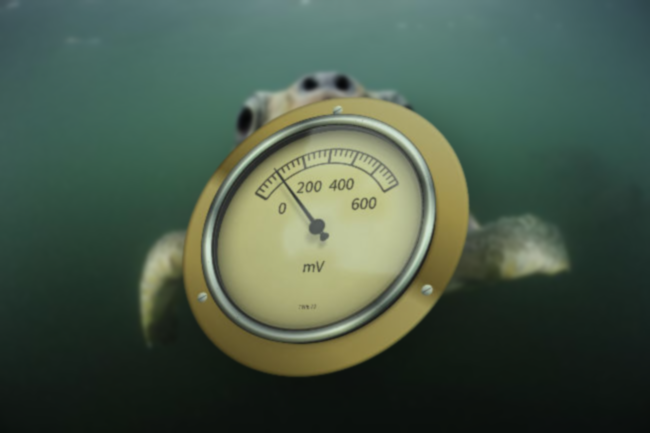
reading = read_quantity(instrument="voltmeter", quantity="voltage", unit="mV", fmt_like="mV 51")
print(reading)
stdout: mV 100
